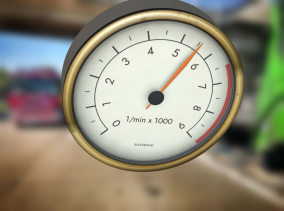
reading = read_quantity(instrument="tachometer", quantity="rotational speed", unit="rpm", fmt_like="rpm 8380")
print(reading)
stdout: rpm 5500
